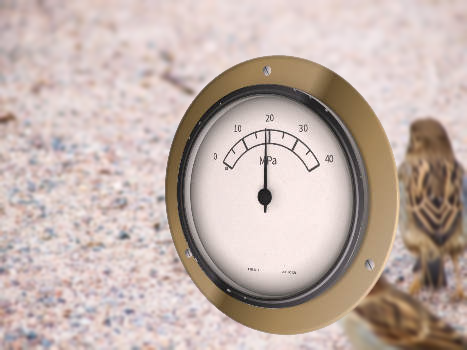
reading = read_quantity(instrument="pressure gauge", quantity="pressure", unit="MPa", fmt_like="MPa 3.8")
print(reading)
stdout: MPa 20
